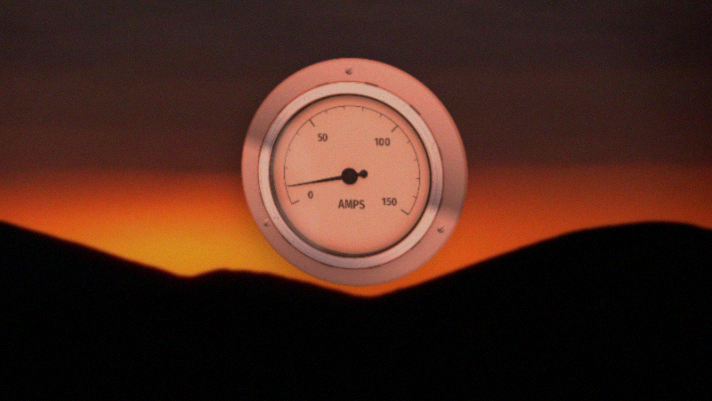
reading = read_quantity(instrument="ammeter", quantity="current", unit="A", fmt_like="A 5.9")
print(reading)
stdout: A 10
